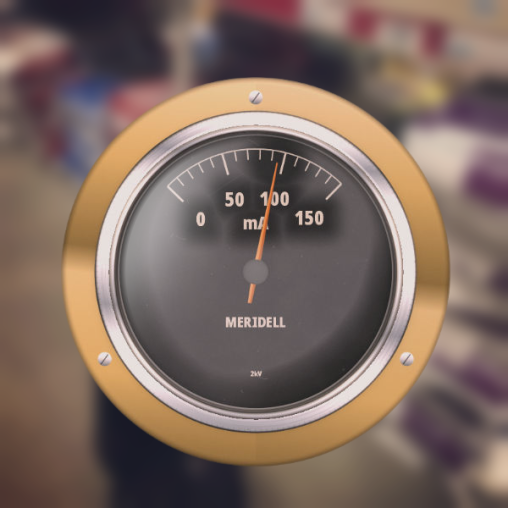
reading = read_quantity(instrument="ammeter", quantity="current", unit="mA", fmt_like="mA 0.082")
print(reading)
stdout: mA 95
